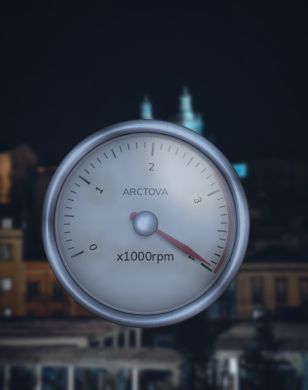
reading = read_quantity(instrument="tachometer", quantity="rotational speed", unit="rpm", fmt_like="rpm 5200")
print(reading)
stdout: rpm 3950
